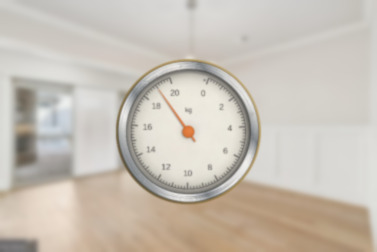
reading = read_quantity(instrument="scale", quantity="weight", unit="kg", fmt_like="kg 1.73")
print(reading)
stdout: kg 19
